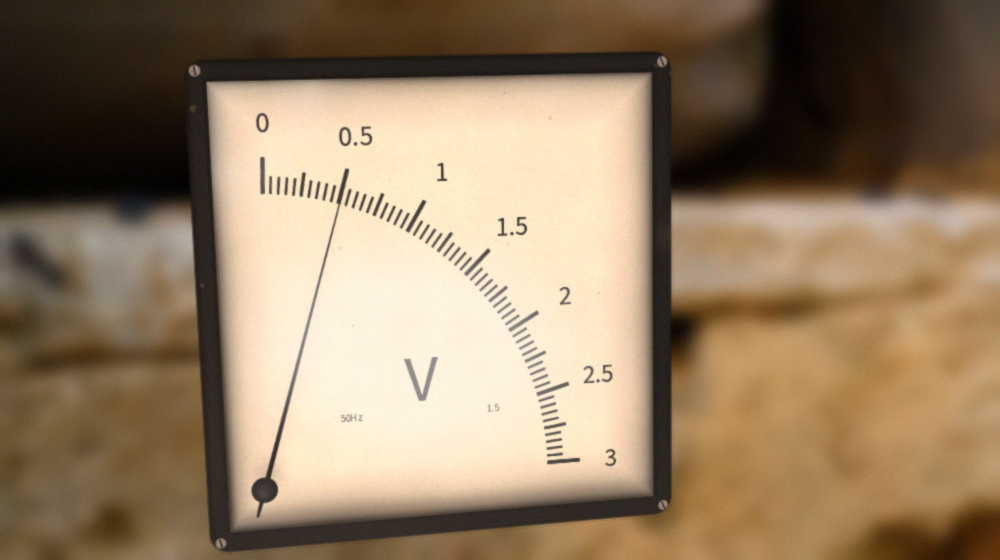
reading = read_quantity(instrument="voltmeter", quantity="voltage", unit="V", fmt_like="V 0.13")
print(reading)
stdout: V 0.5
